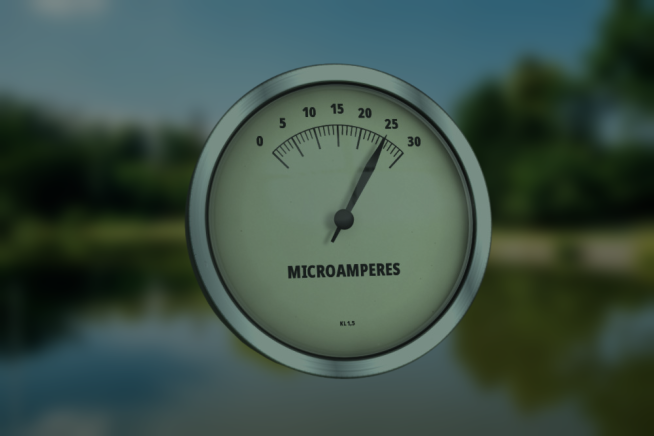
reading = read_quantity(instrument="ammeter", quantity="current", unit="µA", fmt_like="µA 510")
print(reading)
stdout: µA 25
